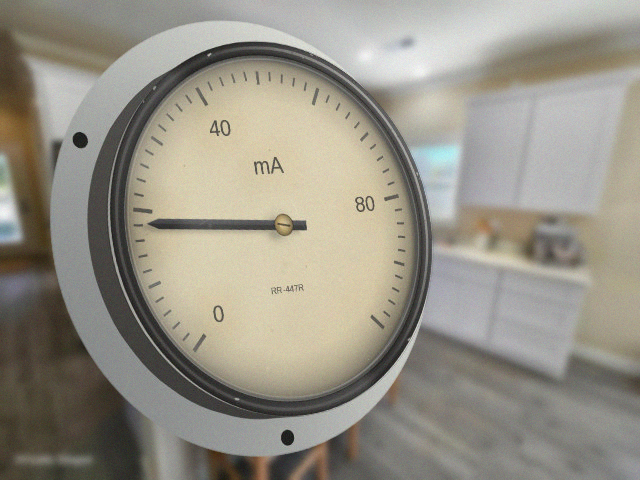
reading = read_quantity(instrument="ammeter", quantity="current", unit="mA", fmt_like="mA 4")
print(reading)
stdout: mA 18
